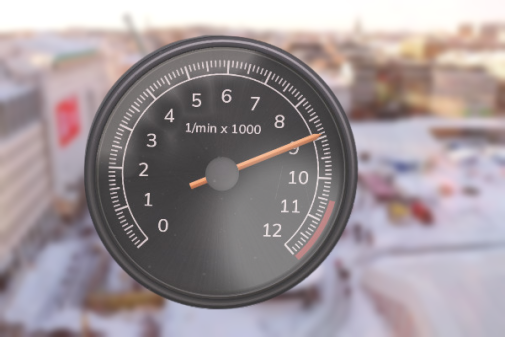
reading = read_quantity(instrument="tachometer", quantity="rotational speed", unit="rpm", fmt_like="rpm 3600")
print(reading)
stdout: rpm 8900
